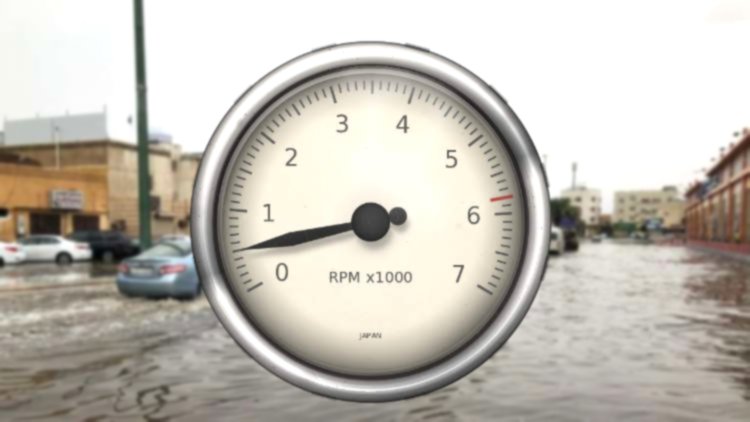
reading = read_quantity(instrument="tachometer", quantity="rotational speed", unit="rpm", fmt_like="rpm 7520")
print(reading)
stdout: rpm 500
